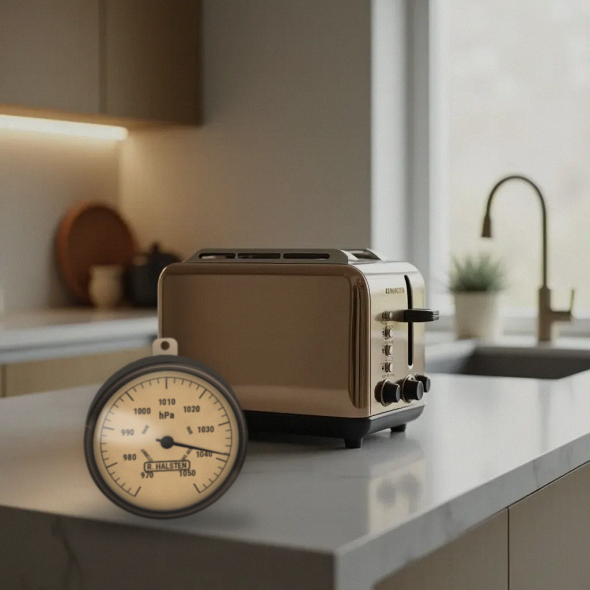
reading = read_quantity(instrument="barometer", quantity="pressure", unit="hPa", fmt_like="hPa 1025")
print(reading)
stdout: hPa 1038
